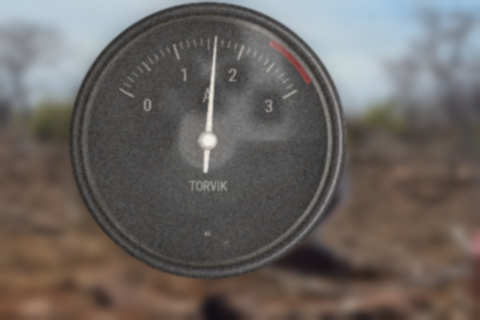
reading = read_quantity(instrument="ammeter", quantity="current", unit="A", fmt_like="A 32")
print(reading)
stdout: A 1.6
